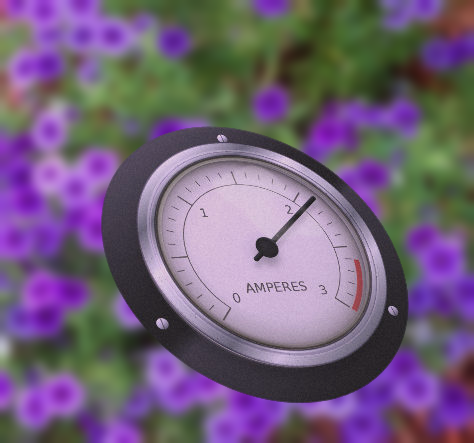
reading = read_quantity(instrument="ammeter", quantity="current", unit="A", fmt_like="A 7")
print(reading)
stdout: A 2.1
